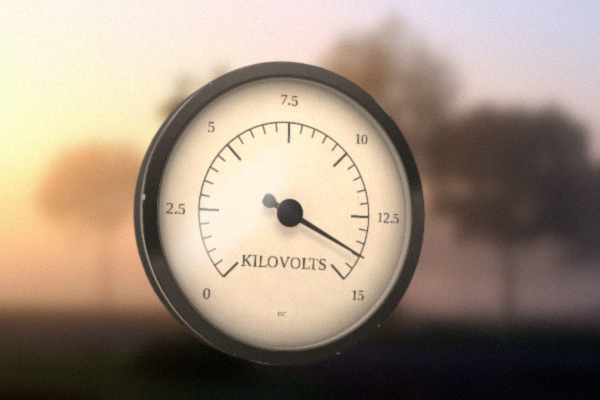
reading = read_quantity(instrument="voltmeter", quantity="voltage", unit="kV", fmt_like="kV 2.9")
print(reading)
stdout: kV 14
